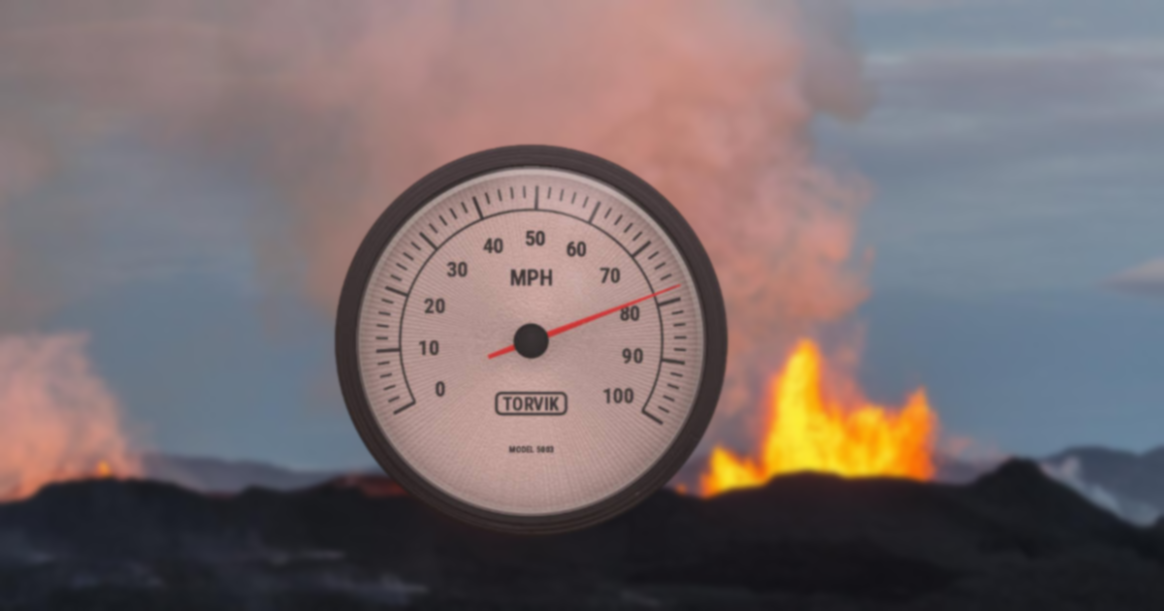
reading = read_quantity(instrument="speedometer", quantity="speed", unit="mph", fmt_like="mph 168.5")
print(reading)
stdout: mph 78
